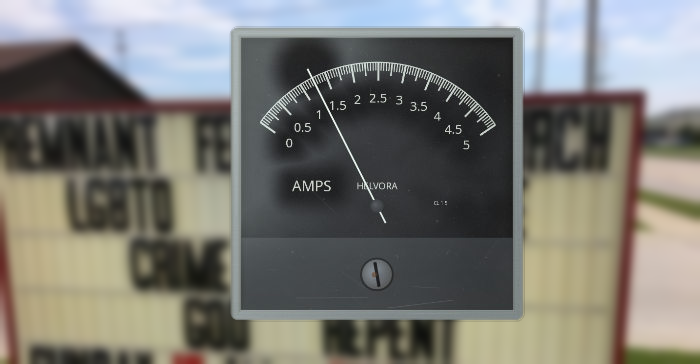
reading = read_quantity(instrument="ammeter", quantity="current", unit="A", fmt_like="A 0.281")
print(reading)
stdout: A 1.25
